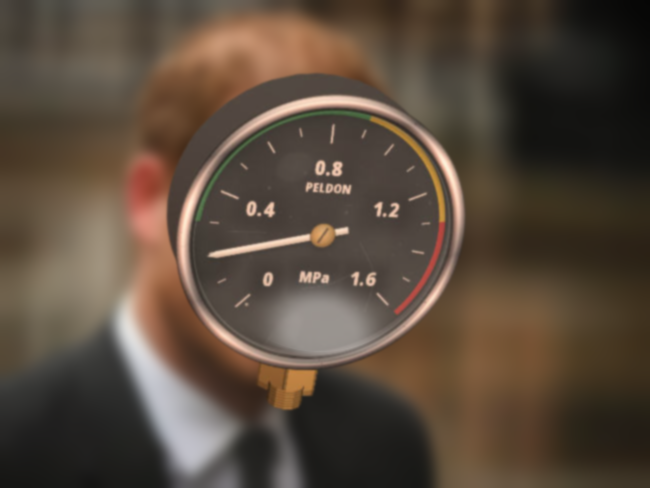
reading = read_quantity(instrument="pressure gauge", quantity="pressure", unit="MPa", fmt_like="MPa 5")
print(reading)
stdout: MPa 0.2
